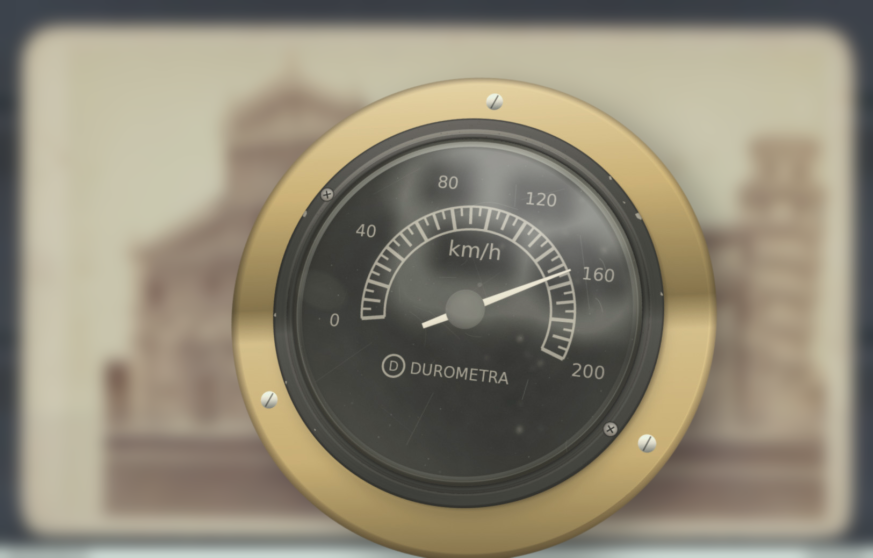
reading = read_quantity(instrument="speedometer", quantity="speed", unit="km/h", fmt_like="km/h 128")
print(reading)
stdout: km/h 155
